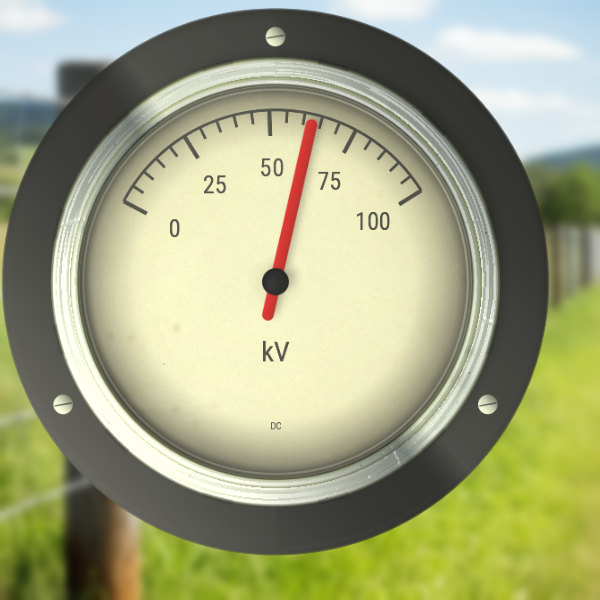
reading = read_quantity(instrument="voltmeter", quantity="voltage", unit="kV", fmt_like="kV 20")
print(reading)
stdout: kV 62.5
